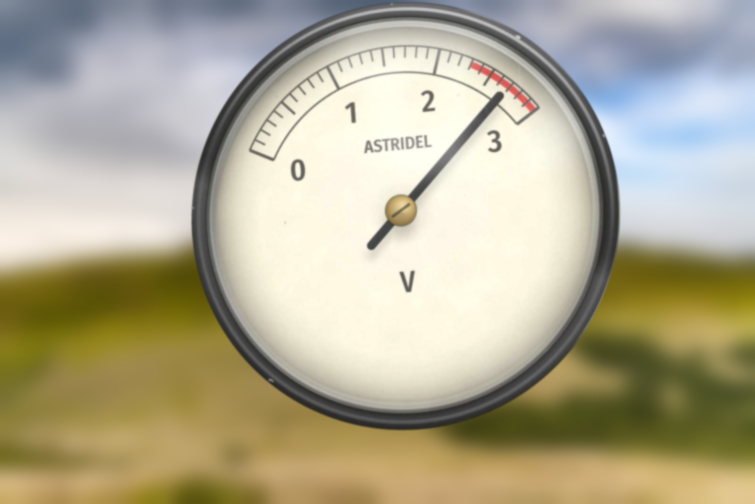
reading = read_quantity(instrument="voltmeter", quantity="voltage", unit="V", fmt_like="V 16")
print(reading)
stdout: V 2.7
